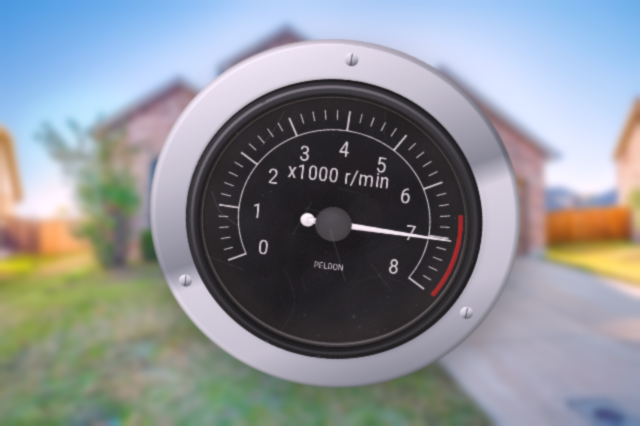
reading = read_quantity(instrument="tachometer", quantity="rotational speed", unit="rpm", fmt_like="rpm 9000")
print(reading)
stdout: rpm 7000
